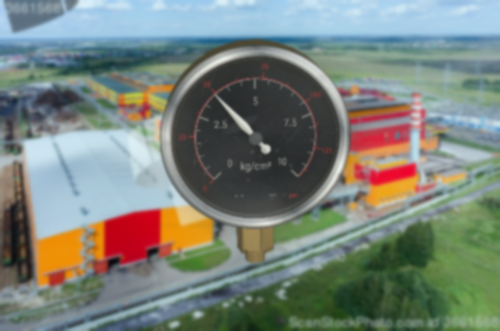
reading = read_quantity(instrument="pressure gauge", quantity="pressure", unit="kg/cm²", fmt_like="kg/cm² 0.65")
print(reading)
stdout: kg/cm² 3.5
